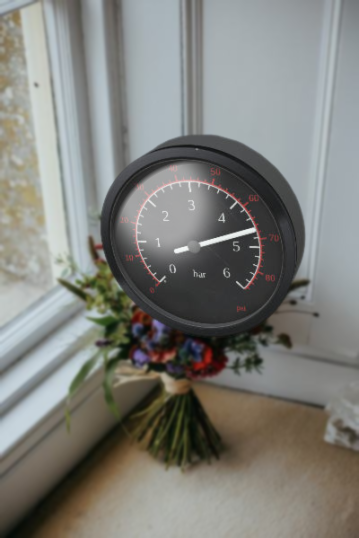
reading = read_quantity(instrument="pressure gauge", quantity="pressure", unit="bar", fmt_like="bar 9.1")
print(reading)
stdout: bar 4.6
